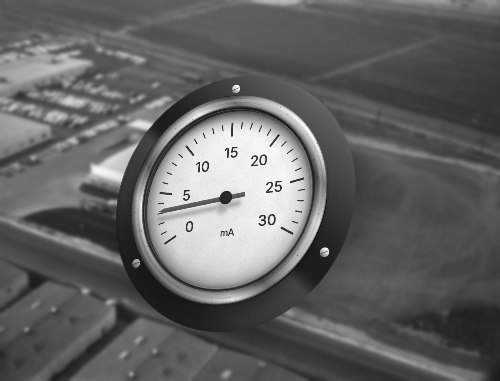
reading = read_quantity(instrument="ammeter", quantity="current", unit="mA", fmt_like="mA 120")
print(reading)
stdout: mA 3
